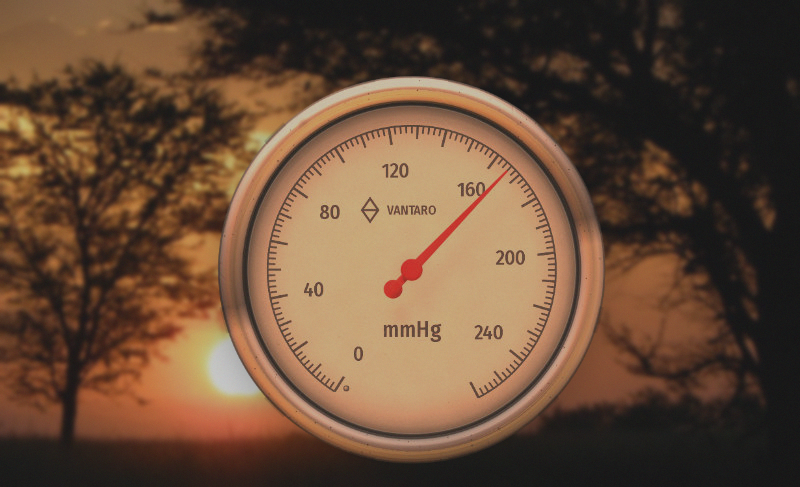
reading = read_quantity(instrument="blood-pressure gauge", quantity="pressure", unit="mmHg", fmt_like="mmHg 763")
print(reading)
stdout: mmHg 166
